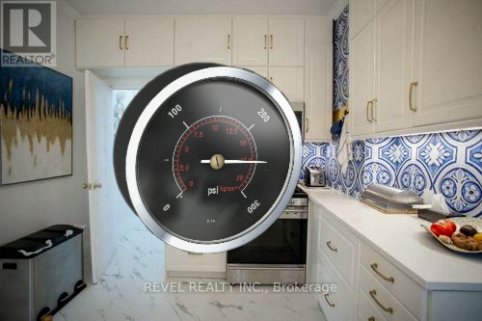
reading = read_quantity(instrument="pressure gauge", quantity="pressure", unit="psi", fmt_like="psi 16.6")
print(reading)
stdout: psi 250
